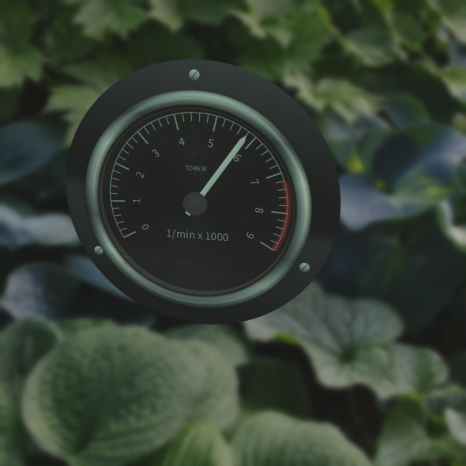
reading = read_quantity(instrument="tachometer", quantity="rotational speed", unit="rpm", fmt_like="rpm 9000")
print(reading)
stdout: rpm 5800
